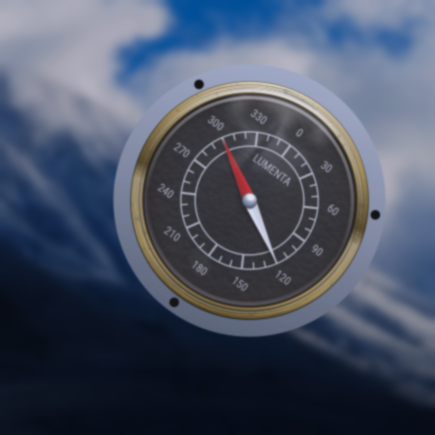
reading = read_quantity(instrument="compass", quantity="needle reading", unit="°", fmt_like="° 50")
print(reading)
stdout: ° 300
